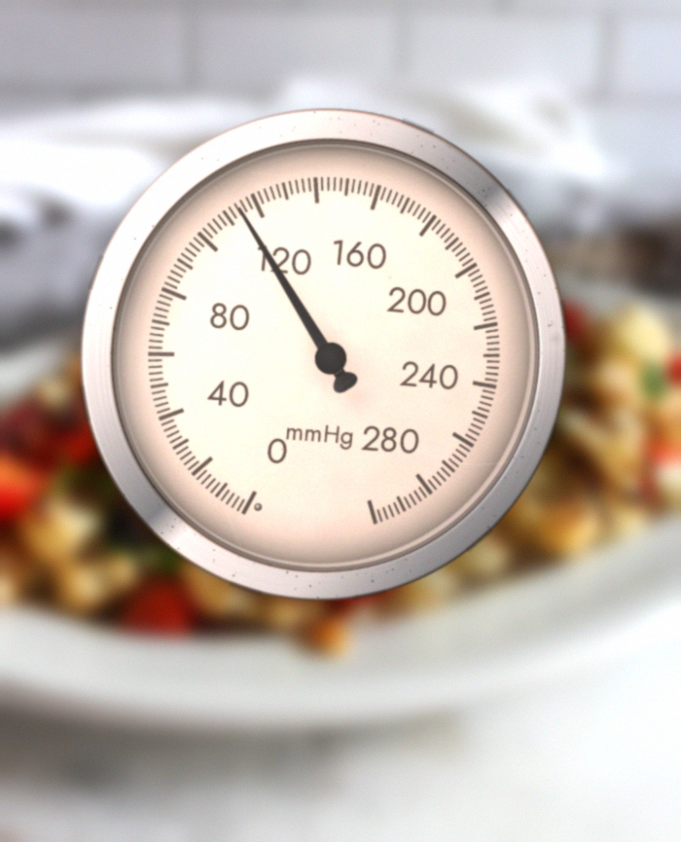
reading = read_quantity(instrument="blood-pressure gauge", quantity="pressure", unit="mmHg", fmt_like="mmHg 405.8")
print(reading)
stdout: mmHg 114
